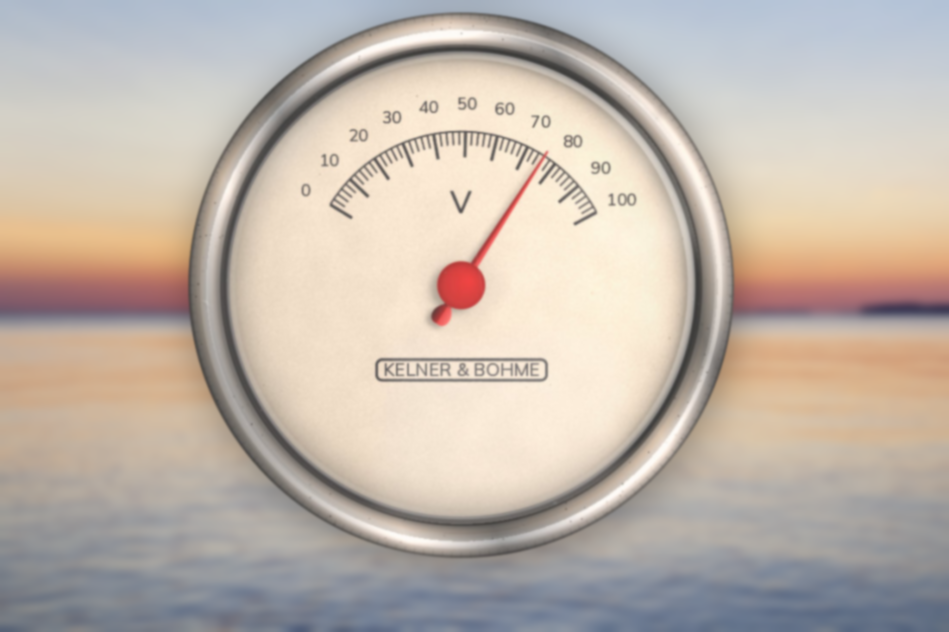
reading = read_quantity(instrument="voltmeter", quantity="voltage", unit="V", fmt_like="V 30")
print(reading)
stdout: V 76
